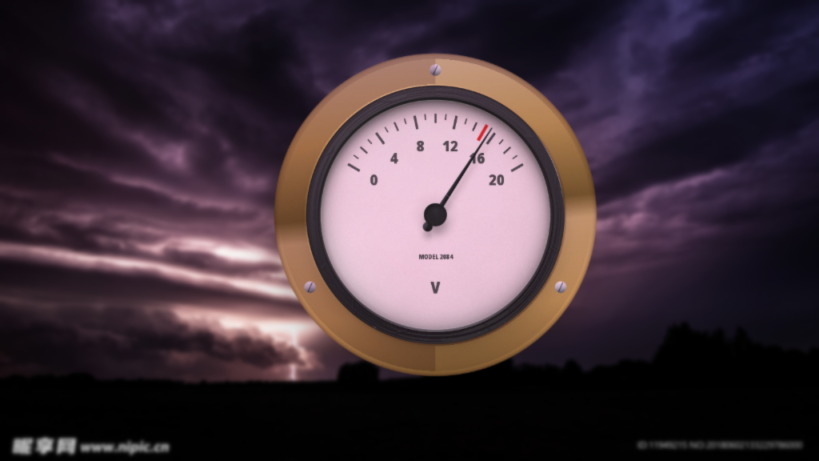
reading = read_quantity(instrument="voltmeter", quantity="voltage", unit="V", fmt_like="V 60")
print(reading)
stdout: V 15.5
